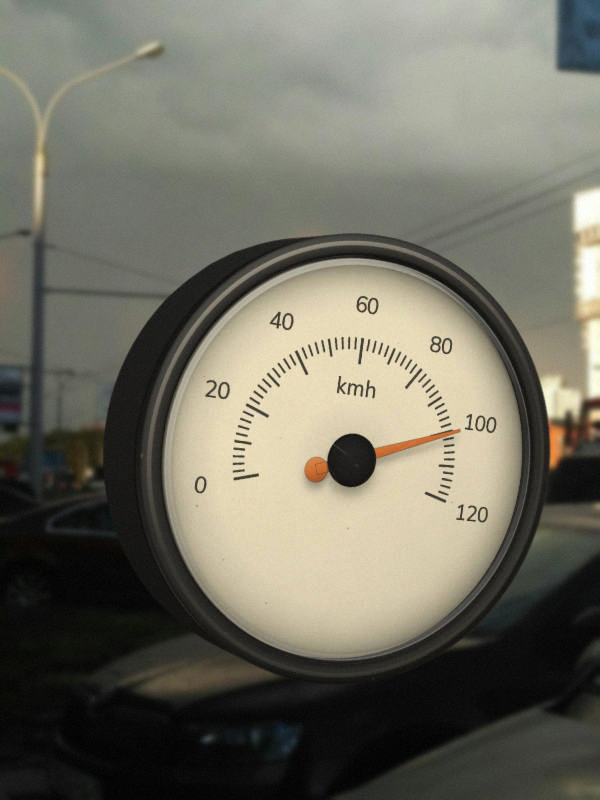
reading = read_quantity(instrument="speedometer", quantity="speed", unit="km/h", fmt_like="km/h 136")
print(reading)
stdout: km/h 100
